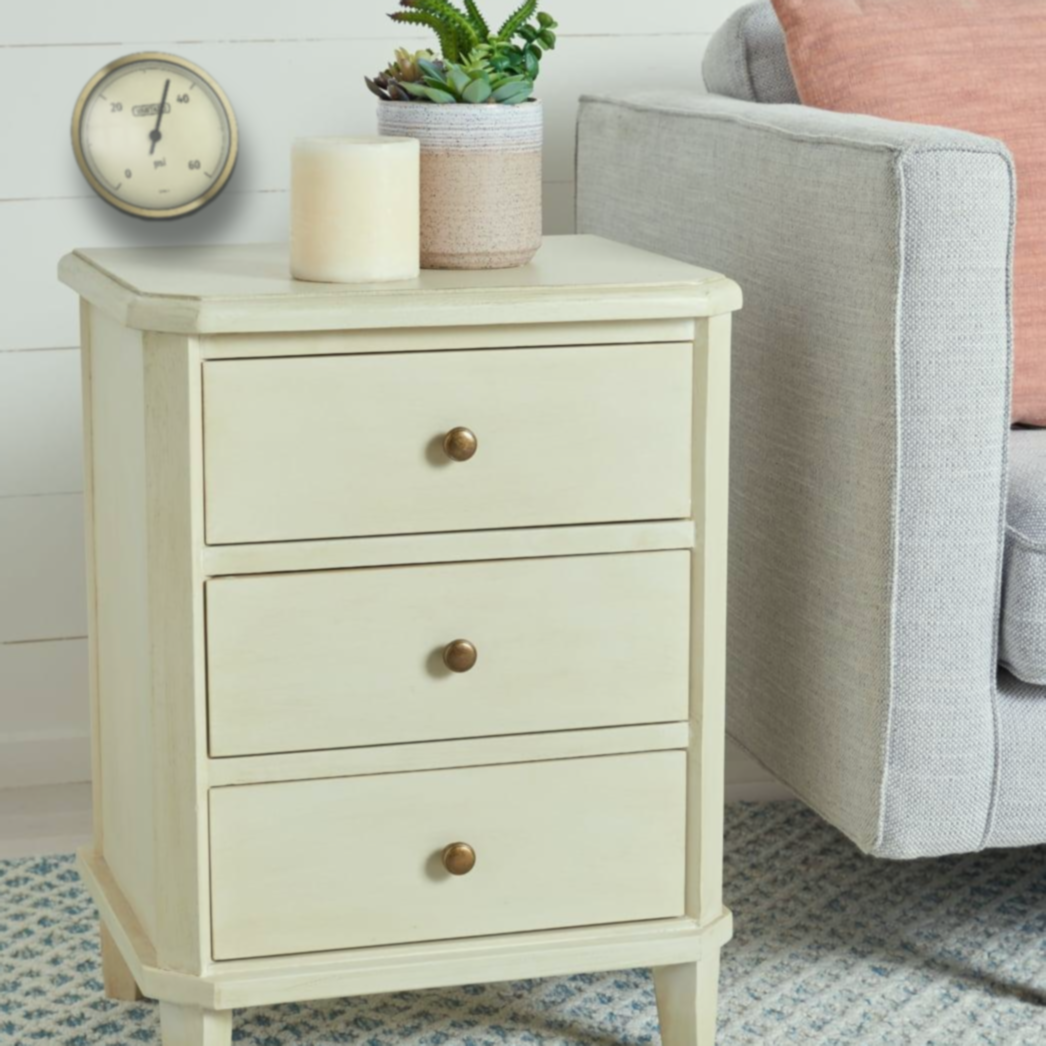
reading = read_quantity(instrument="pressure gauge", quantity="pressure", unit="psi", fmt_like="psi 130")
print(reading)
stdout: psi 35
